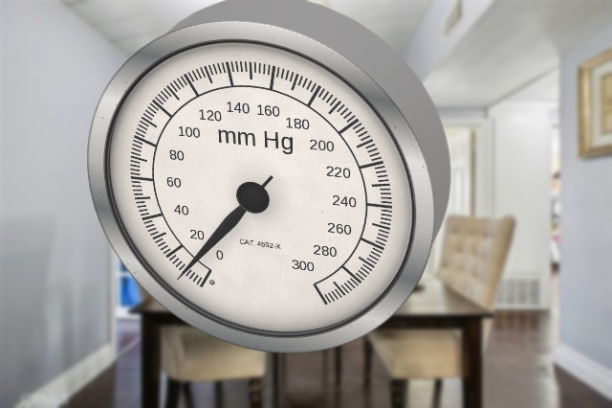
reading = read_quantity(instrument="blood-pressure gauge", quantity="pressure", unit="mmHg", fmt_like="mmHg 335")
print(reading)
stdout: mmHg 10
